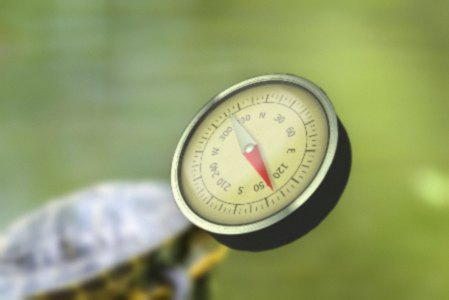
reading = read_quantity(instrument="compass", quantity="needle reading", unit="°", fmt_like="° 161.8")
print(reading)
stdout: ° 140
